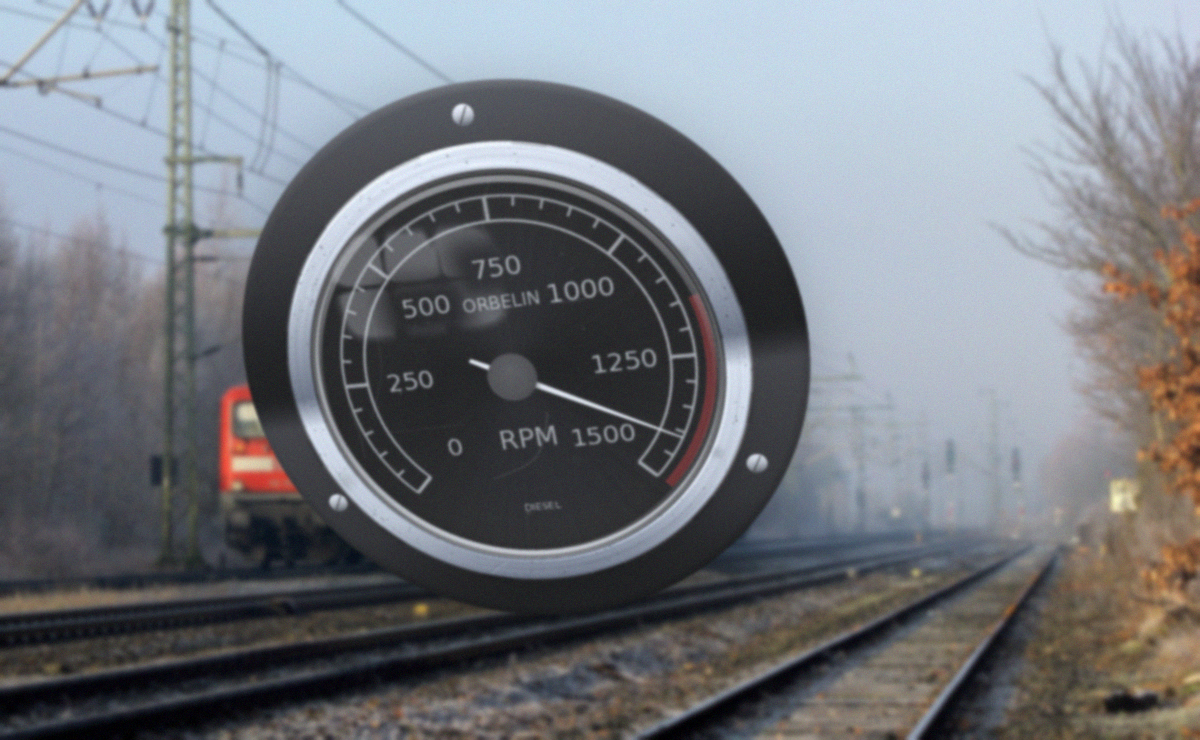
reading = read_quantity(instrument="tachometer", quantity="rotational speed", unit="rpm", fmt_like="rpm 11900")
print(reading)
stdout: rpm 1400
